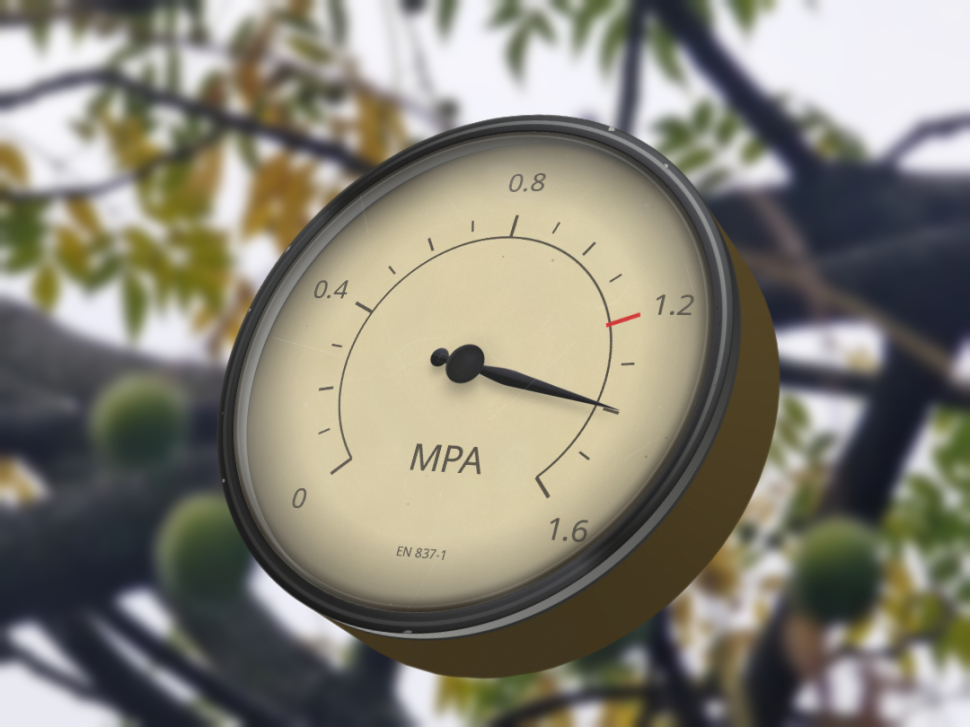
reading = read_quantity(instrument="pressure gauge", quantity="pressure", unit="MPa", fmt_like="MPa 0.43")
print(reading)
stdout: MPa 1.4
